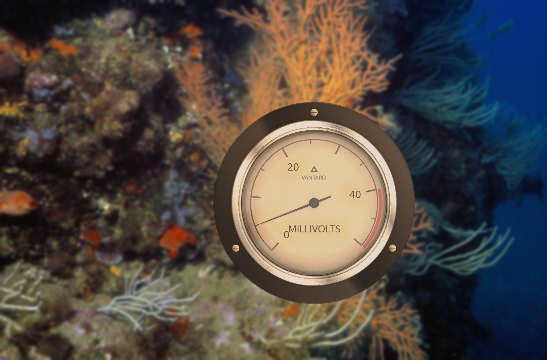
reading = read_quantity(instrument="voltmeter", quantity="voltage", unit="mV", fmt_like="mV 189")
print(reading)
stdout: mV 5
